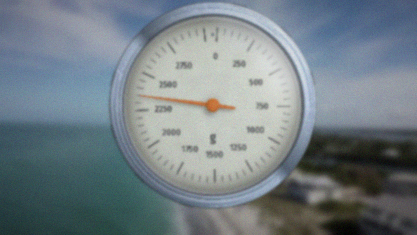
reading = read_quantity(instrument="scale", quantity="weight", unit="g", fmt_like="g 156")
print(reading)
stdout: g 2350
